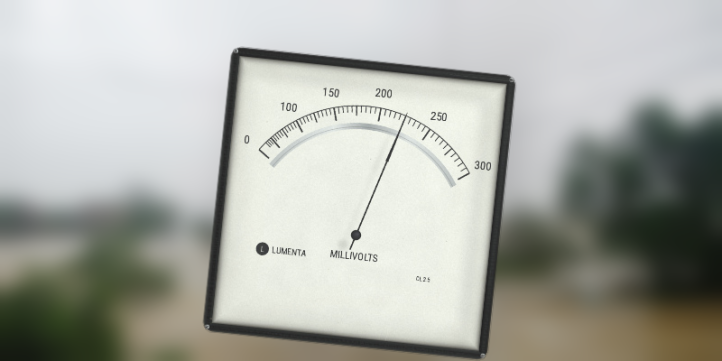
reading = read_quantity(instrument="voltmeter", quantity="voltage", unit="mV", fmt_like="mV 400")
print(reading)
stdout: mV 225
